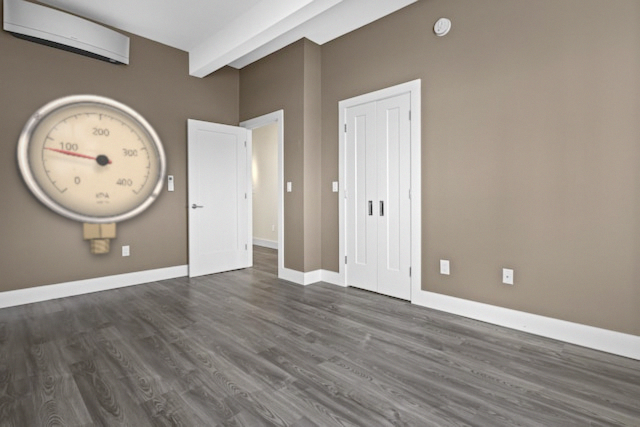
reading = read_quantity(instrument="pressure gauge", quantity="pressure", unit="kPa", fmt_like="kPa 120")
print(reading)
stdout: kPa 80
